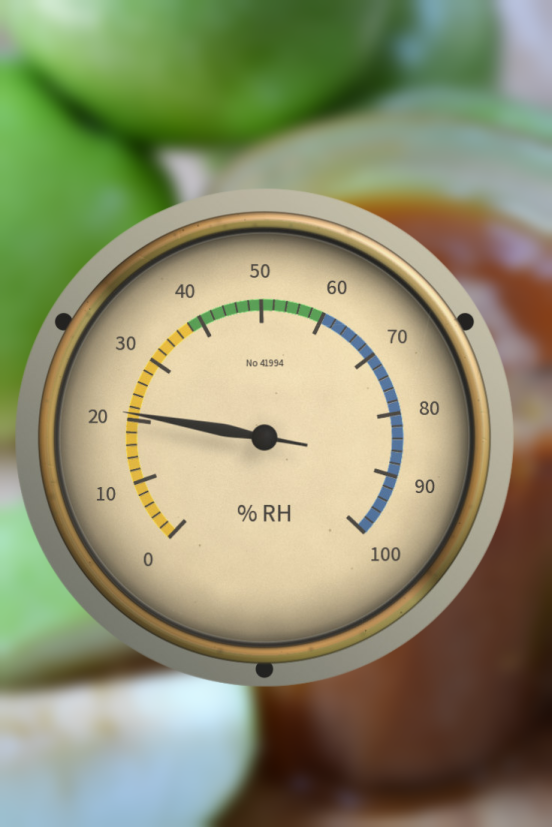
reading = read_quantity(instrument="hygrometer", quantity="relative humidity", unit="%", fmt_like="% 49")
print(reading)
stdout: % 21
